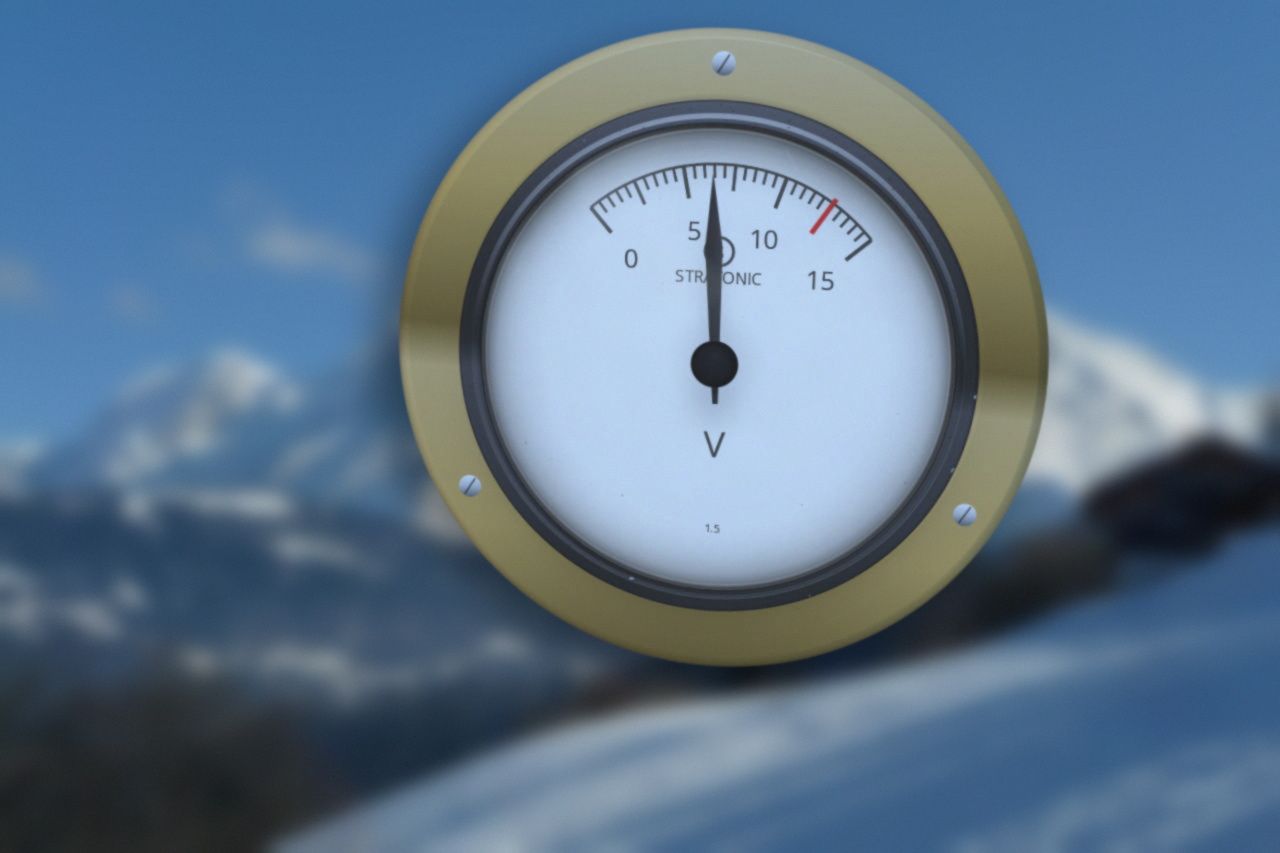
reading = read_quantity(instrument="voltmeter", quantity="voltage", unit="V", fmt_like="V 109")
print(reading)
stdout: V 6.5
